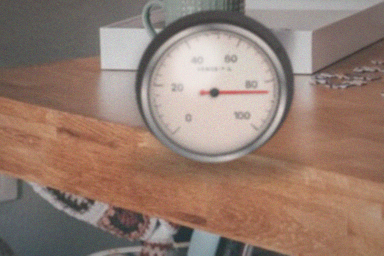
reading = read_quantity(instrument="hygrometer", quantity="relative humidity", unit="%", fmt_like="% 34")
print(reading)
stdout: % 84
